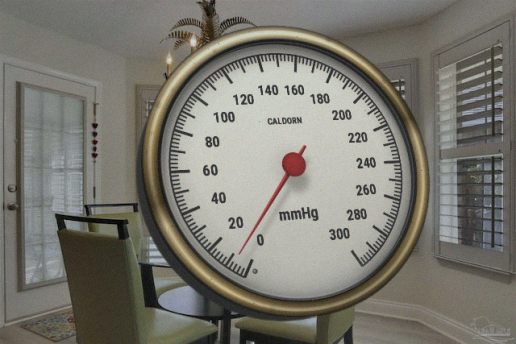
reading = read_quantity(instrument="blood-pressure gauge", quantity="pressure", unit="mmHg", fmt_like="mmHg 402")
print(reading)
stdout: mmHg 8
